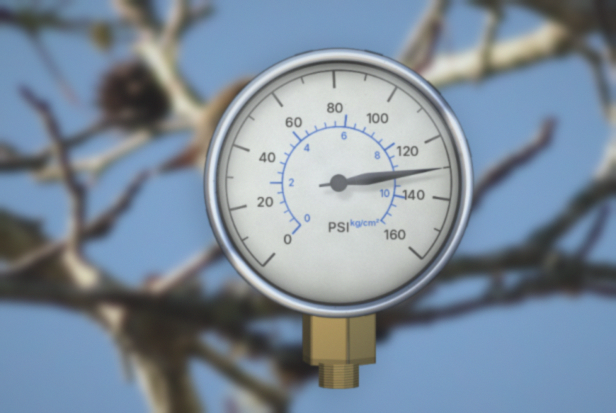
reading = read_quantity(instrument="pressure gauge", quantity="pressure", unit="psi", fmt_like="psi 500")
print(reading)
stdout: psi 130
